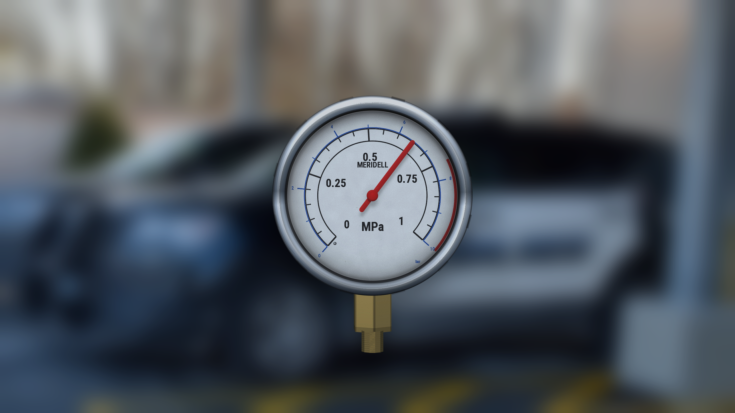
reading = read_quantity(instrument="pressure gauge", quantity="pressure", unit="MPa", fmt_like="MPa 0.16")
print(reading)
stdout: MPa 0.65
